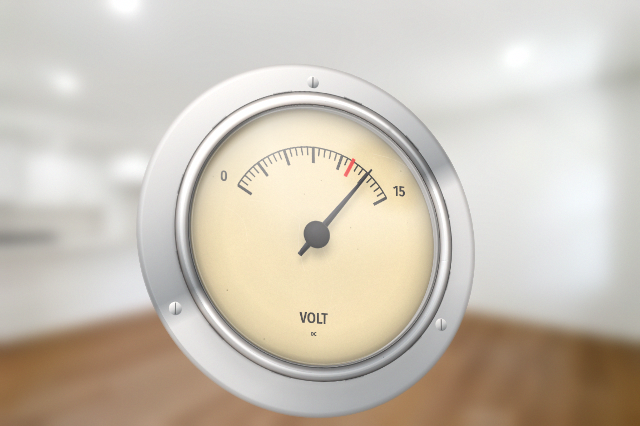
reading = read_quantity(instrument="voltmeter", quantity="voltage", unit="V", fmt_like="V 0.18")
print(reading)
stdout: V 12.5
